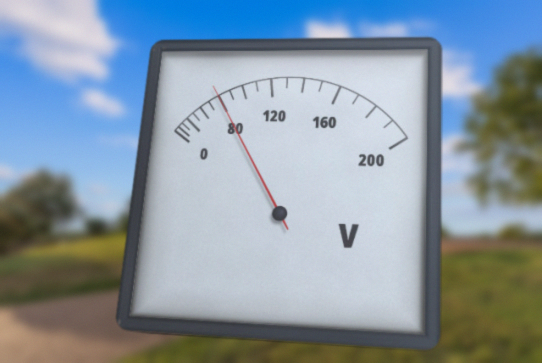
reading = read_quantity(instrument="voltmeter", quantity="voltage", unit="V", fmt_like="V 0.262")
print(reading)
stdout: V 80
